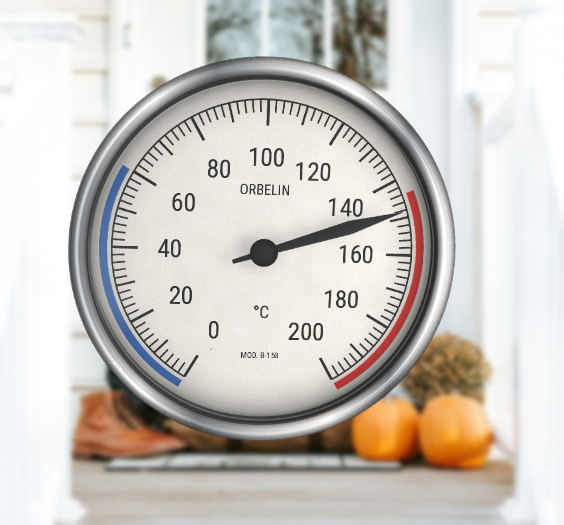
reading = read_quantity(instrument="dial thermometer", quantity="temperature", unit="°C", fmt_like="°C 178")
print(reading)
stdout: °C 148
